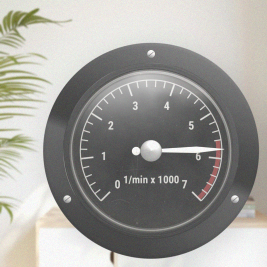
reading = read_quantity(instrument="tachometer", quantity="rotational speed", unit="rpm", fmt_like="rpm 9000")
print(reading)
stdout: rpm 5800
